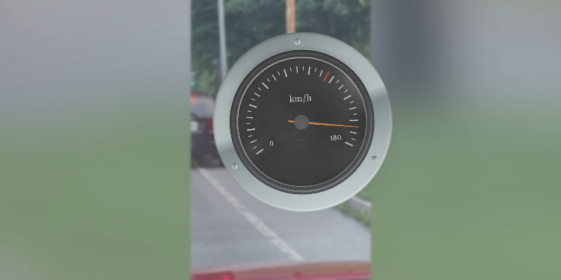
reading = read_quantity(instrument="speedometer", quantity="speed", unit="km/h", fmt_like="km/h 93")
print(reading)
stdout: km/h 165
